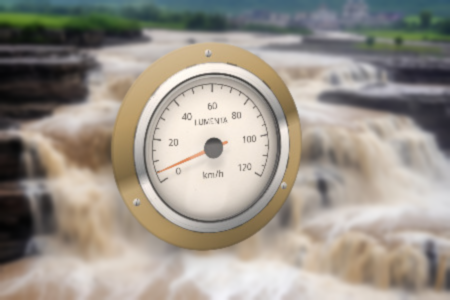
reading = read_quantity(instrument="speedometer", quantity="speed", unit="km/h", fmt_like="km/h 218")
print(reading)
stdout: km/h 5
